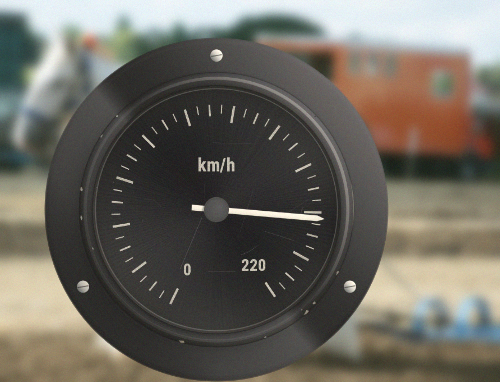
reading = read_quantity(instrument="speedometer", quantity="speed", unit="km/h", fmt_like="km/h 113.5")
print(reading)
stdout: km/h 182.5
